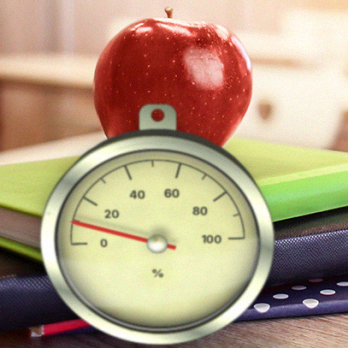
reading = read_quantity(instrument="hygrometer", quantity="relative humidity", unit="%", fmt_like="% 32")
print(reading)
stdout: % 10
